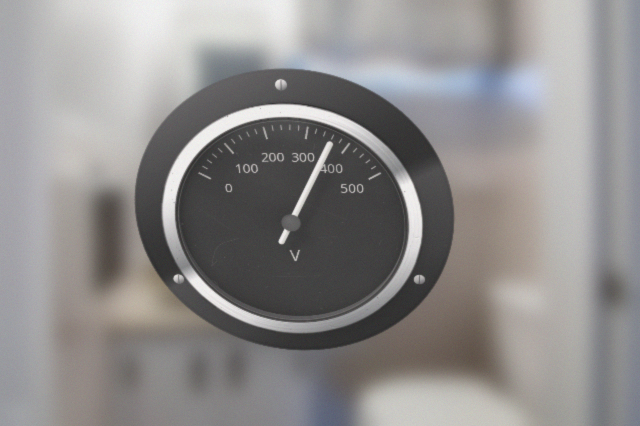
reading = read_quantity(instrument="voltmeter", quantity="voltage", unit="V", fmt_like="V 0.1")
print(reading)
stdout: V 360
